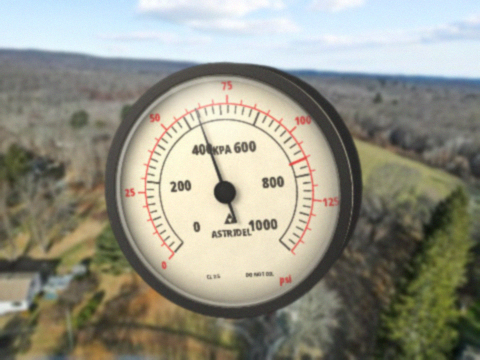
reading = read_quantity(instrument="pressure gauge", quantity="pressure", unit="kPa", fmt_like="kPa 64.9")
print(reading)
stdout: kPa 440
